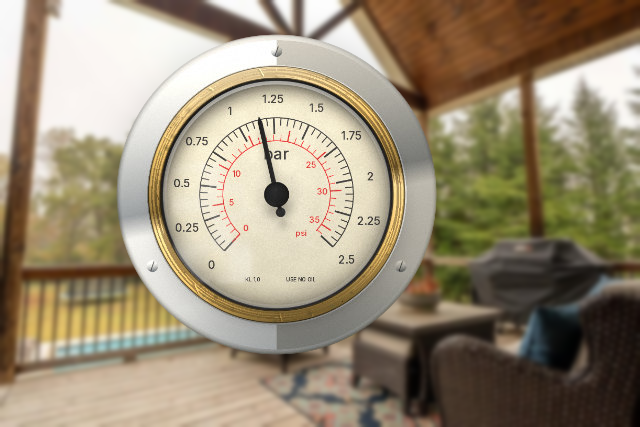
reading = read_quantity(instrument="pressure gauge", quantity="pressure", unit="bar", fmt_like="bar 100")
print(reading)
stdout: bar 1.15
